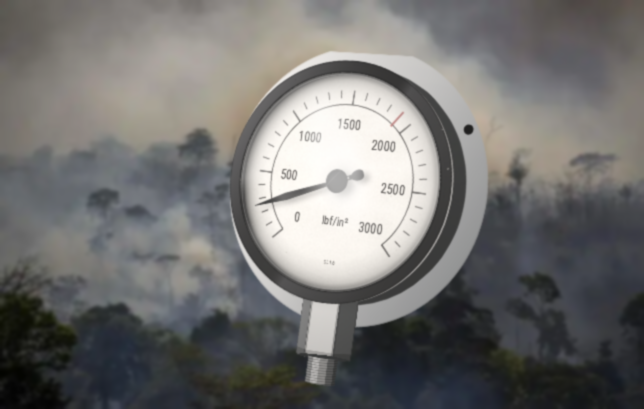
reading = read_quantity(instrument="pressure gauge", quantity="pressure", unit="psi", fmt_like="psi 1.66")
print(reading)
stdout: psi 250
